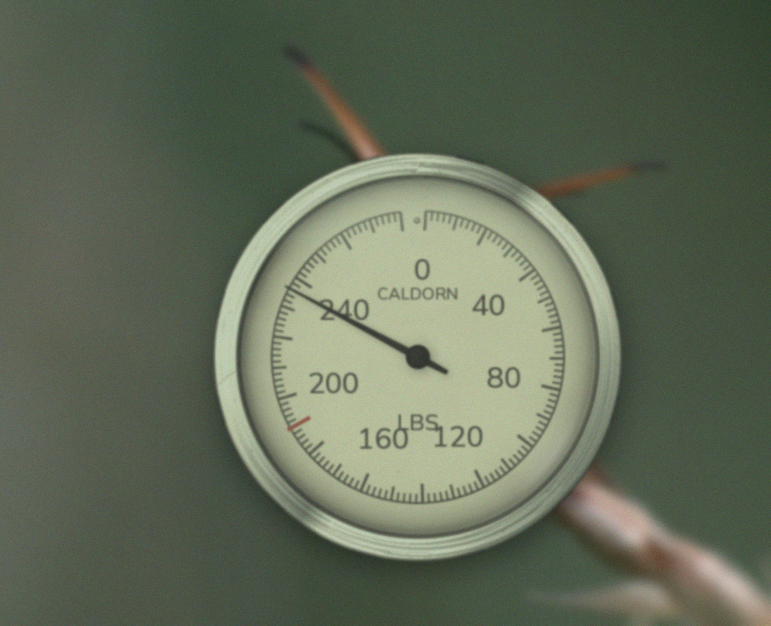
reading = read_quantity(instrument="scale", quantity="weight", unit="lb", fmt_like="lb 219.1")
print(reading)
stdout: lb 236
